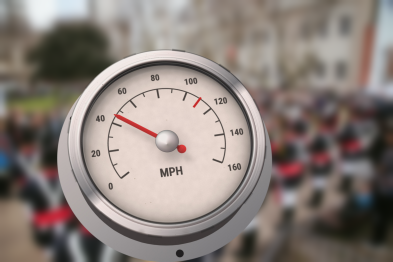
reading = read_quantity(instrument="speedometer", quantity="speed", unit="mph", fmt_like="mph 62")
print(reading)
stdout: mph 45
